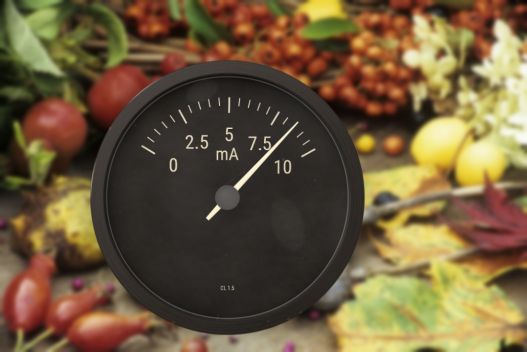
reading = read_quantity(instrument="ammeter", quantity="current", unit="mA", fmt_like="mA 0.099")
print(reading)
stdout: mA 8.5
